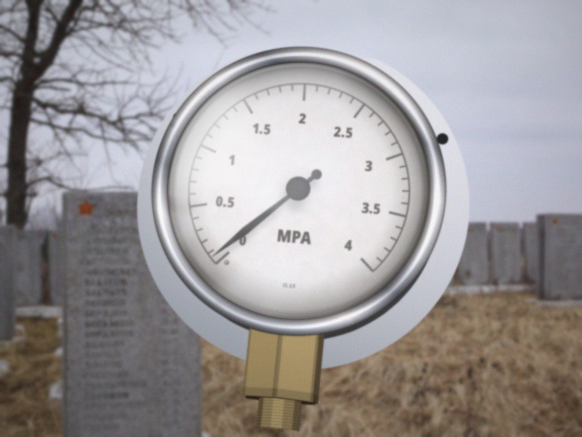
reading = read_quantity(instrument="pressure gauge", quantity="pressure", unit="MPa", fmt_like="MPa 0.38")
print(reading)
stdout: MPa 0.05
